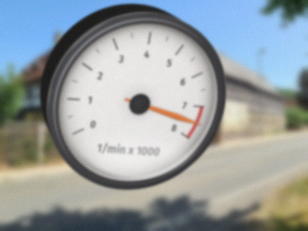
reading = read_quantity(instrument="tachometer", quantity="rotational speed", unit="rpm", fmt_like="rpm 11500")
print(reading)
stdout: rpm 7500
